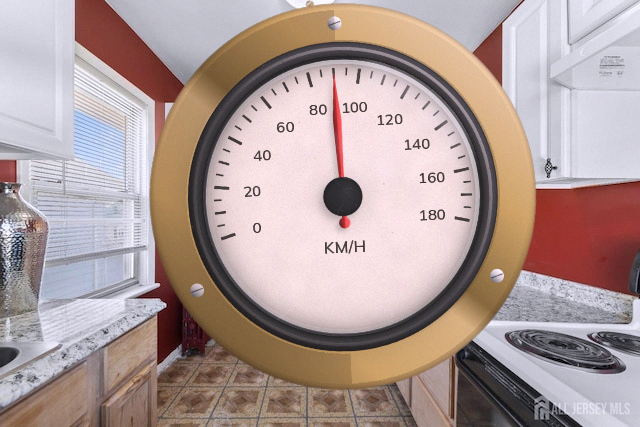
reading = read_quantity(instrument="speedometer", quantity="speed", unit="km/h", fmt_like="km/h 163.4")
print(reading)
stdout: km/h 90
